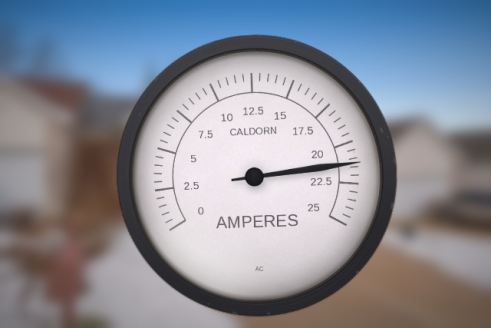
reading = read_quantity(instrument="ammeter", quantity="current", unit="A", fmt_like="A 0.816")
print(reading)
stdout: A 21.25
